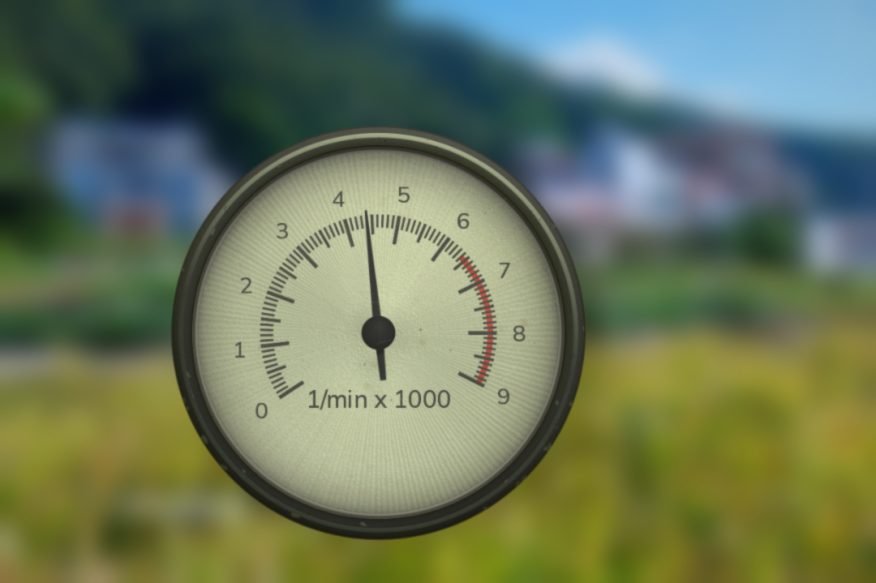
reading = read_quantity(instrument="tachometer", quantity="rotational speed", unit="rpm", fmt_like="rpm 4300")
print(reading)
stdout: rpm 4400
